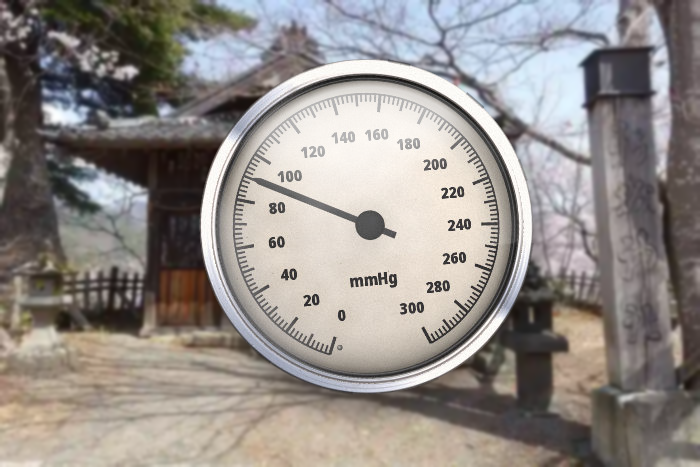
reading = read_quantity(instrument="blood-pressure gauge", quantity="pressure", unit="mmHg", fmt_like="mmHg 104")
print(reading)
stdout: mmHg 90
